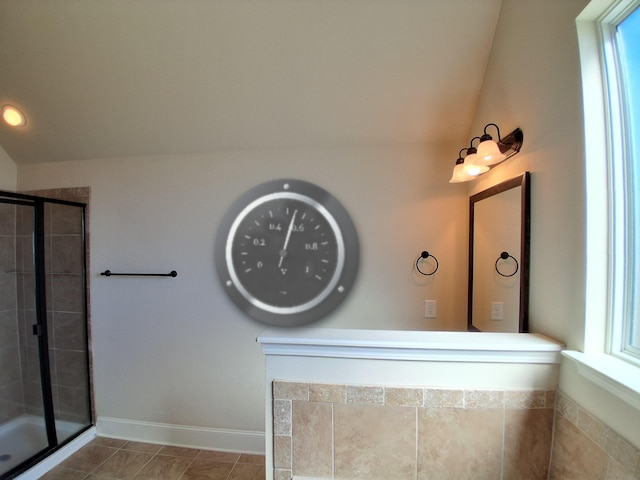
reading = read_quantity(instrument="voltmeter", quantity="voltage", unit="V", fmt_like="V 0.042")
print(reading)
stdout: V 0.55
